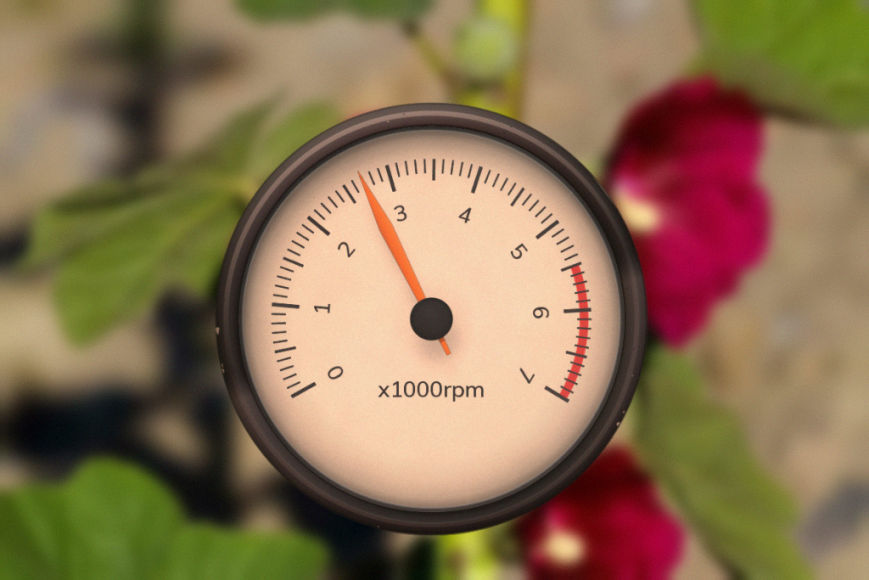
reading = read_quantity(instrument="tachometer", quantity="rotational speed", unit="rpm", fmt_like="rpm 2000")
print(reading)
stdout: rpm 2700
